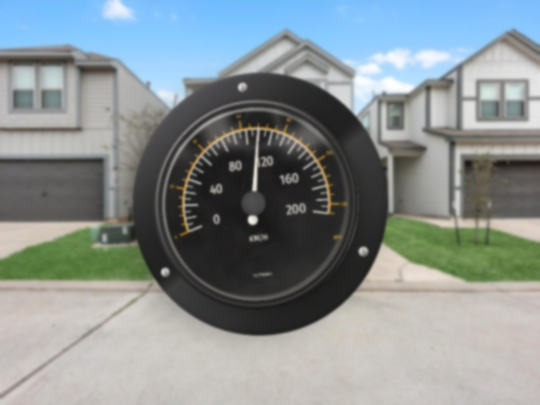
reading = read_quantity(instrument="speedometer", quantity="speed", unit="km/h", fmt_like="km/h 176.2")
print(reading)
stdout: km/h 110
